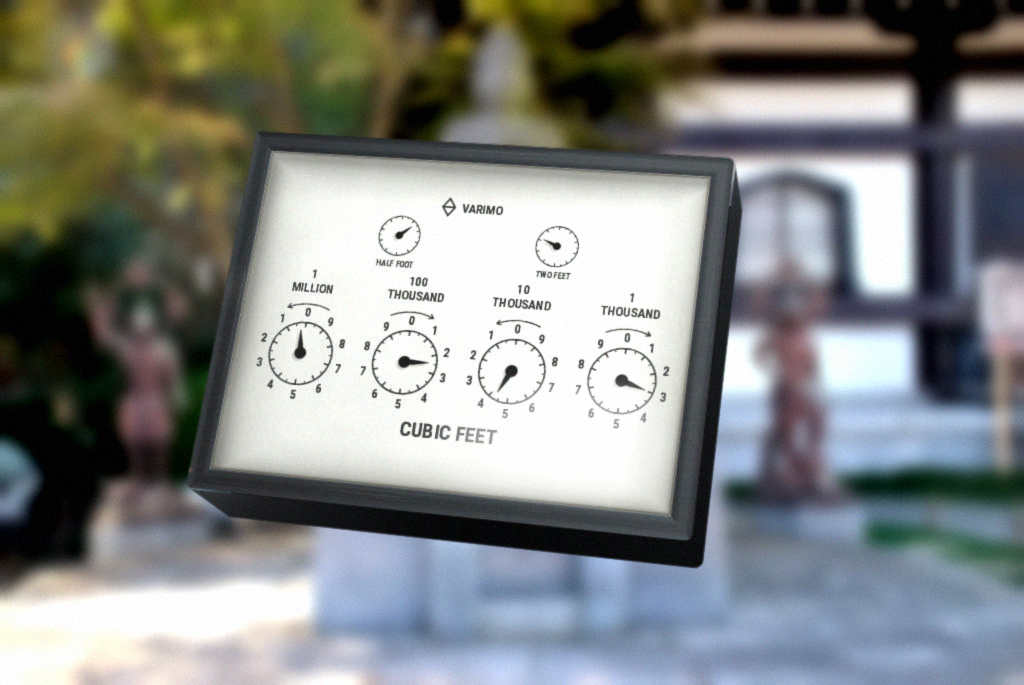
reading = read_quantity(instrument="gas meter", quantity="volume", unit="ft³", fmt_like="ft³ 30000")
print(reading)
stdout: ft³ 24300
